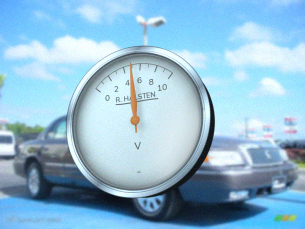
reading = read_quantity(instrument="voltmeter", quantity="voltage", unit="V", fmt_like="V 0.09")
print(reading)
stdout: V 5
